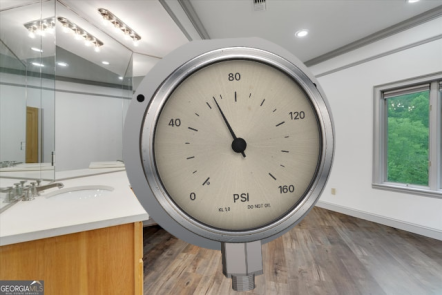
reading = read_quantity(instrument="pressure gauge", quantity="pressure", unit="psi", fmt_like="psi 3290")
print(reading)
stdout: psi 65
